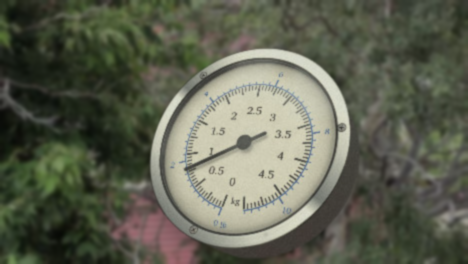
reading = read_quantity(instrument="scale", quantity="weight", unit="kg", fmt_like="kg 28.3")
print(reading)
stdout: kg 0.75
